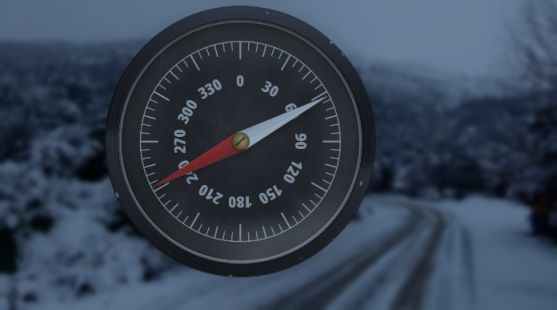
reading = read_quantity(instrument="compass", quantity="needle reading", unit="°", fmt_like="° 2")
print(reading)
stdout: ° 242.5
